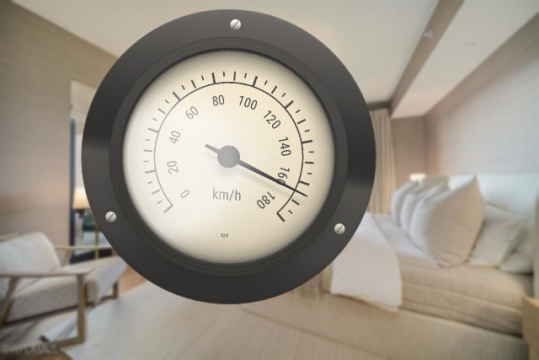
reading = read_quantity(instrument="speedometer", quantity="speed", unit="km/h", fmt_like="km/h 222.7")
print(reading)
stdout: km/h 165
